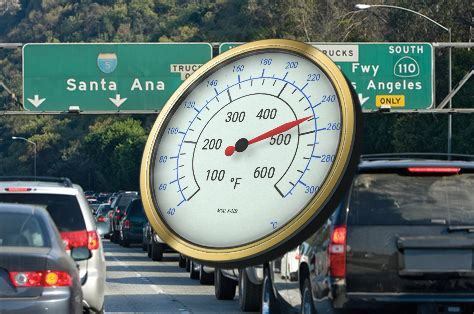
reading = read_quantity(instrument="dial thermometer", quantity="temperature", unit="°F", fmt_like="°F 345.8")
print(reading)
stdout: °F 480
